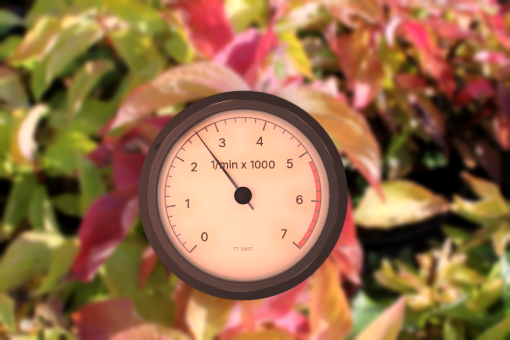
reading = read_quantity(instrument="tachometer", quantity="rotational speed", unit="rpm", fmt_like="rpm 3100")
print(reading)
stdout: rpm 2600
